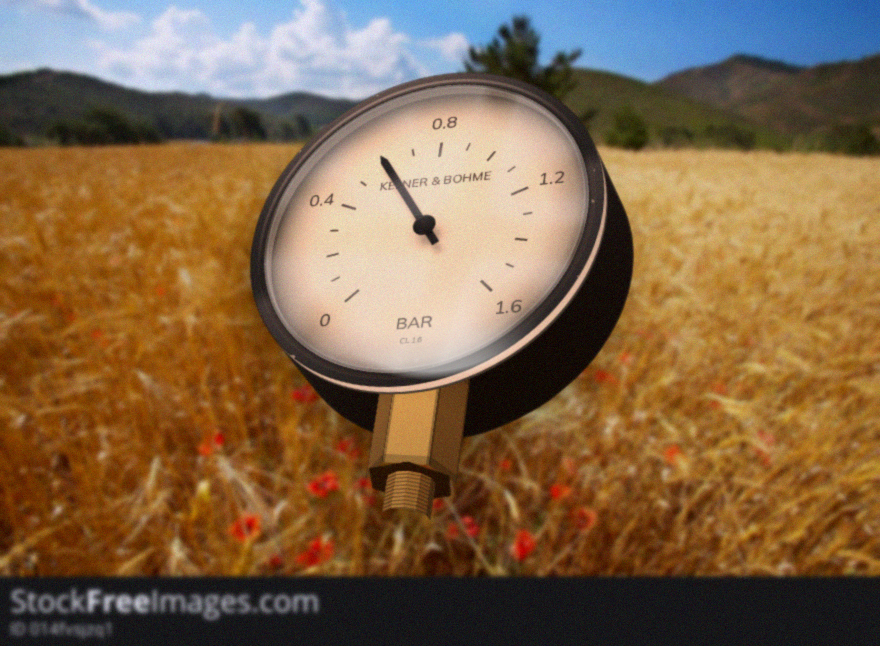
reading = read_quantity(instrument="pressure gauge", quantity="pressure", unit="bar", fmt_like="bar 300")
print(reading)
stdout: bar 0.6
